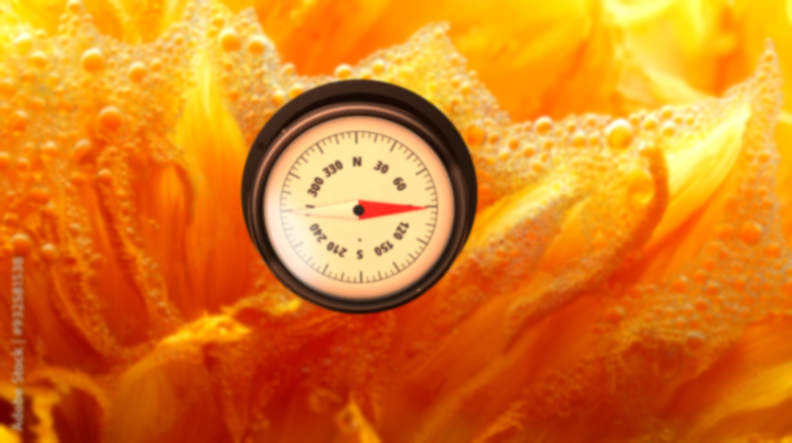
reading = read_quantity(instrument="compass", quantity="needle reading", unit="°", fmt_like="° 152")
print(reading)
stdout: ° 90
